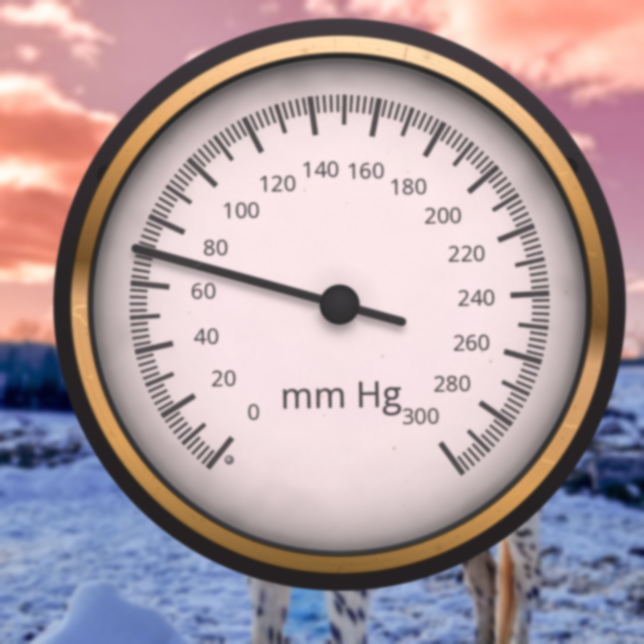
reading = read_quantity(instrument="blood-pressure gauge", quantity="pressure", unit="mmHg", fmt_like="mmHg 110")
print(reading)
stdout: mmHg 70
